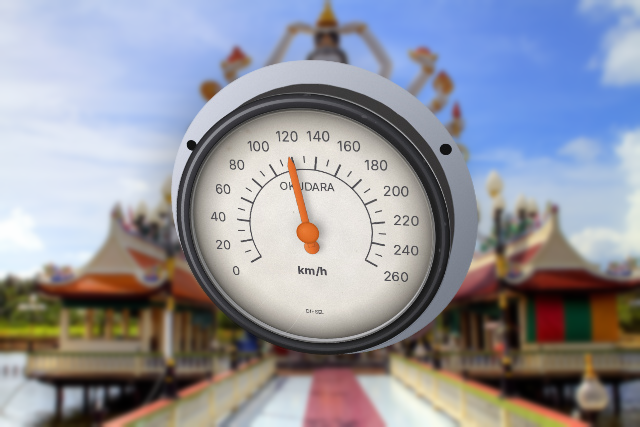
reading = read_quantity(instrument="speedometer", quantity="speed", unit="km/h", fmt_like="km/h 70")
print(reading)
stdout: km/h 120
